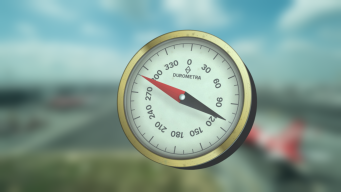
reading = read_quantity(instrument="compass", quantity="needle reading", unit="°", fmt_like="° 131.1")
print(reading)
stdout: ° 290
